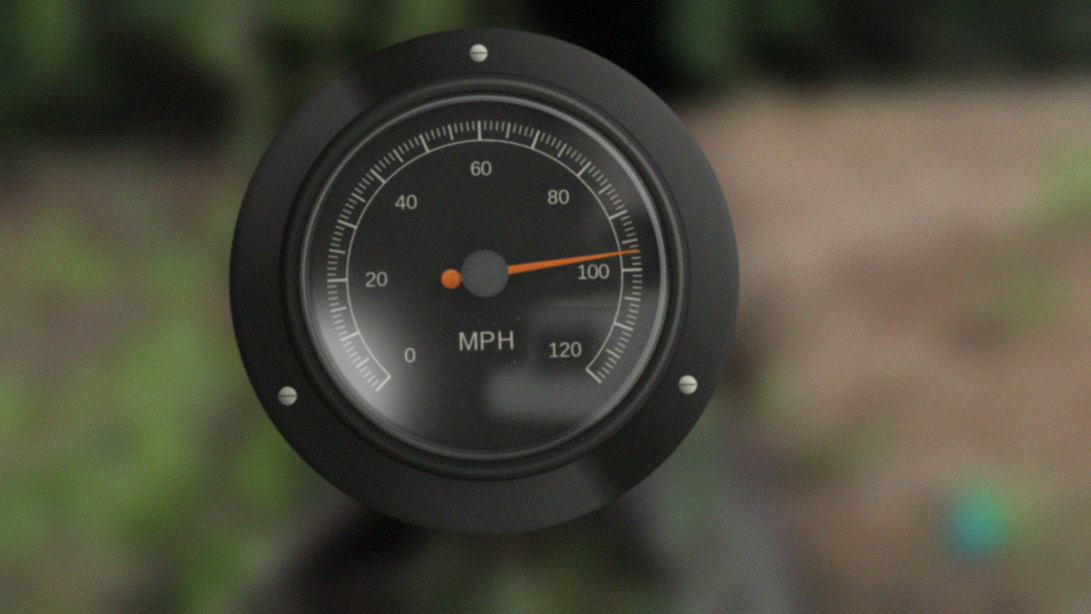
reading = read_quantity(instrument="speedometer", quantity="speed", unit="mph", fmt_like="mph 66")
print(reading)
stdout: mph 97
